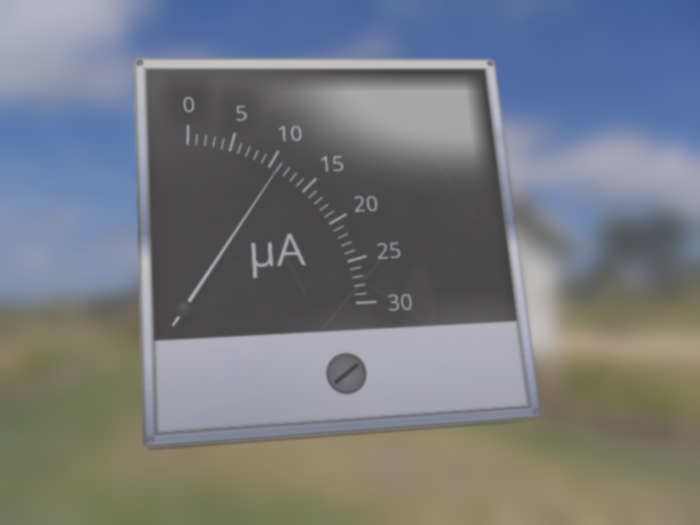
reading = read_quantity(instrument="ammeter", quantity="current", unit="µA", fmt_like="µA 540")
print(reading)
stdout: µA 11
